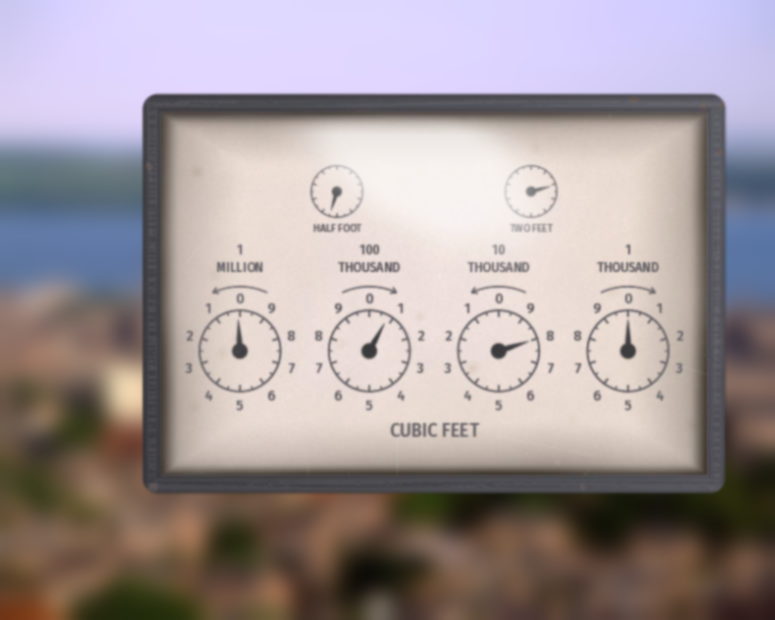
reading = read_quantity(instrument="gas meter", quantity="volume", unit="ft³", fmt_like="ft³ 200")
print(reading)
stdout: ft³ 8000
